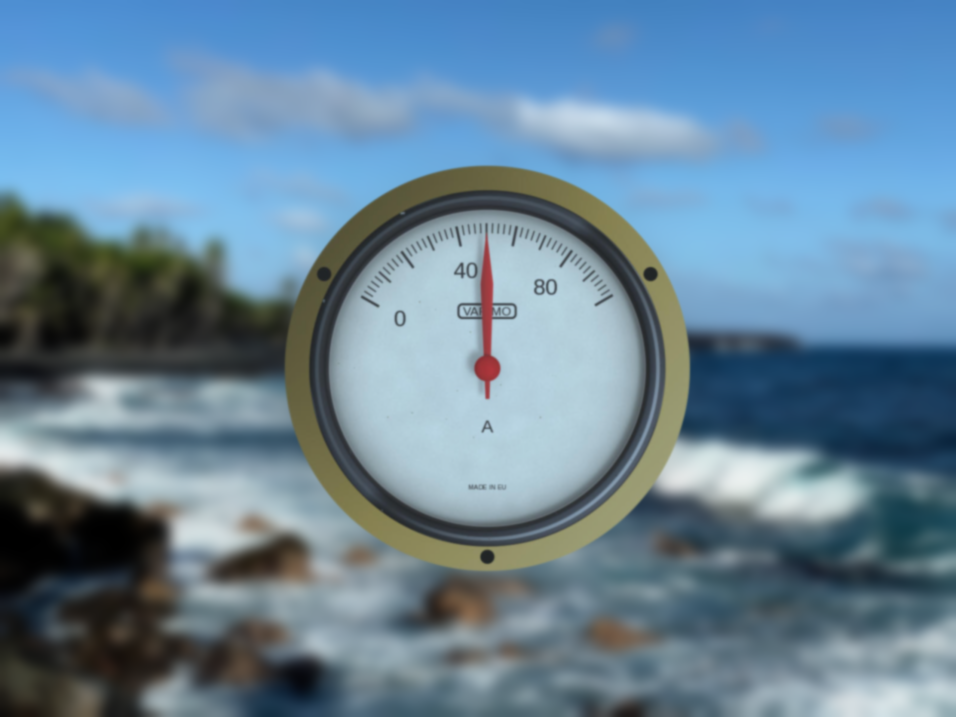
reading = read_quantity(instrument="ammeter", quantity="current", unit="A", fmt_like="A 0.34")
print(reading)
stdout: A 50
